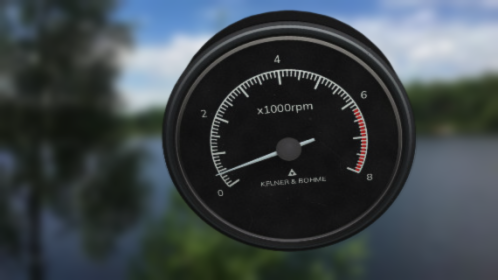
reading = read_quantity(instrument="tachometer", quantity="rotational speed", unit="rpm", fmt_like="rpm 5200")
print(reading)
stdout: rpm 500
